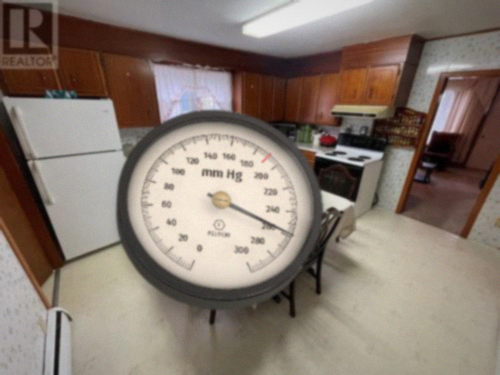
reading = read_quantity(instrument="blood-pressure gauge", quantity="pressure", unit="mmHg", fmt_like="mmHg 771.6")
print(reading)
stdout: mmHg 260
